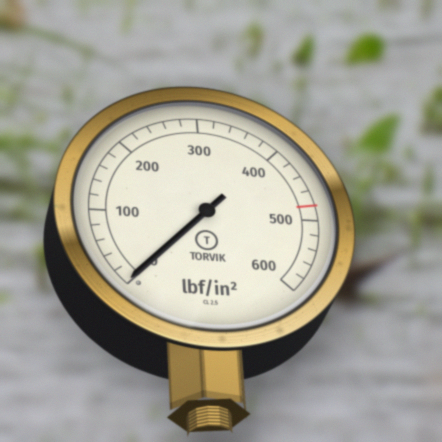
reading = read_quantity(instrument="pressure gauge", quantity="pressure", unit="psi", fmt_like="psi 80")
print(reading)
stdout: psi 0
